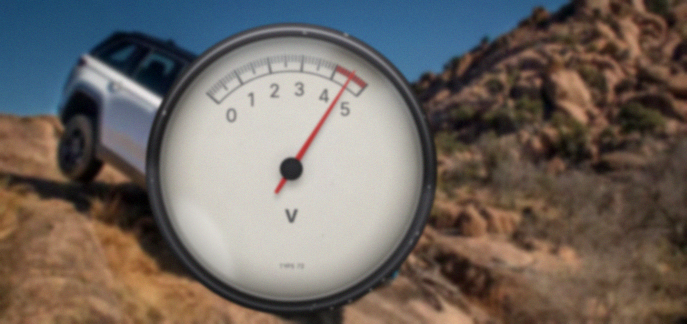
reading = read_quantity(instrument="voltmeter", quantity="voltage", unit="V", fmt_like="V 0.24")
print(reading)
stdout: V 4.5
